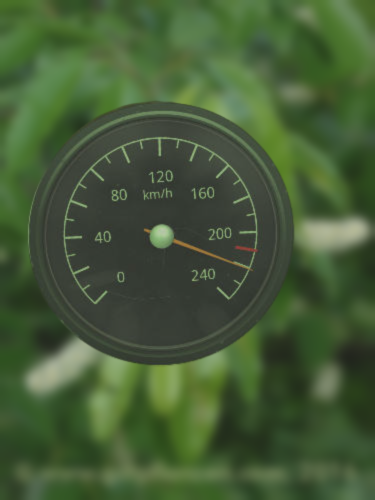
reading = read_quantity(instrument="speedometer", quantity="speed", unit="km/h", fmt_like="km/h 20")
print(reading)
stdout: km/h 220
